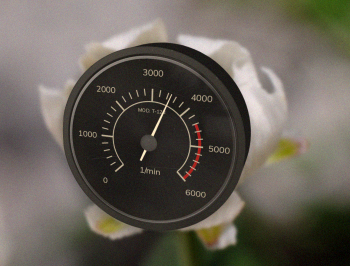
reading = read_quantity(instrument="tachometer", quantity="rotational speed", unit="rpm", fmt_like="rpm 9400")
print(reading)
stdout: rpm 3500
